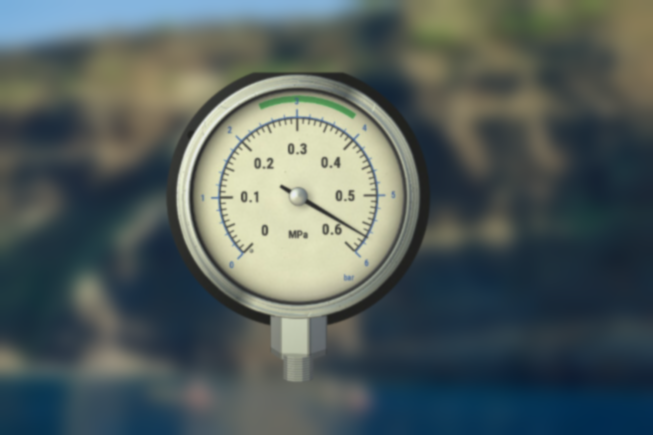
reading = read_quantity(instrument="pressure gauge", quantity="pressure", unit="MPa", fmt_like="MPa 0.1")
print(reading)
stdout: MPa 0.57
